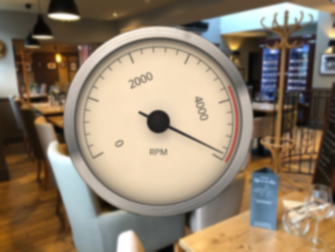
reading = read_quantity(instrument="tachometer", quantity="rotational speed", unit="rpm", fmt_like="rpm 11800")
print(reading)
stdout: rpm 4900
